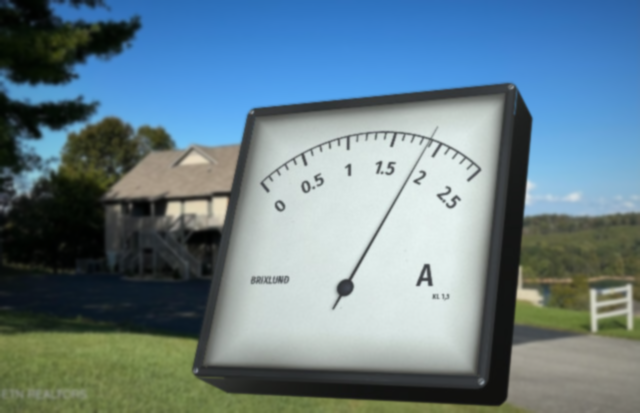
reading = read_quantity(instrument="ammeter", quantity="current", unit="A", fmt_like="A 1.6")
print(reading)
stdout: A 1.9
